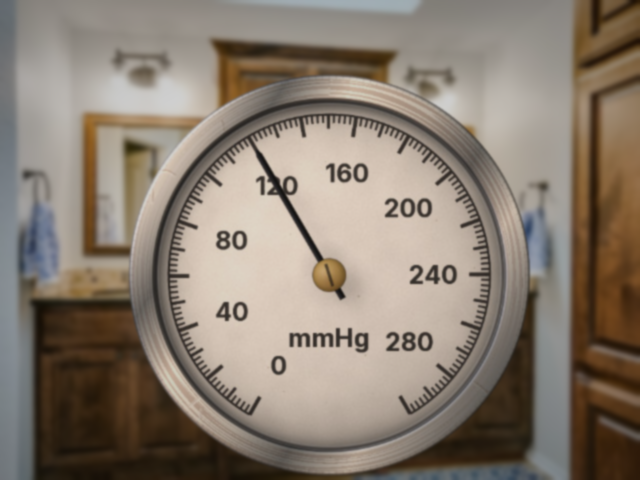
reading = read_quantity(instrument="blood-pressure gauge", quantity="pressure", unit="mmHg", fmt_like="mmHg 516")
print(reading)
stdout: mmHg 120
